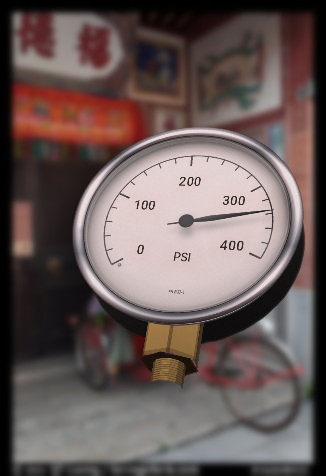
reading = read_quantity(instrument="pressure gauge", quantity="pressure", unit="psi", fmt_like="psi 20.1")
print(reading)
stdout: psi 340
